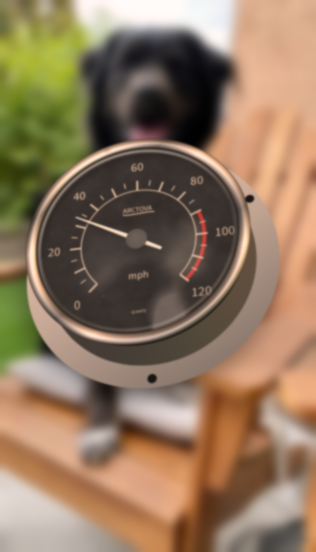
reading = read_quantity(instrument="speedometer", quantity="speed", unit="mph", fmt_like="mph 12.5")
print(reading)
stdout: mph 32.5
